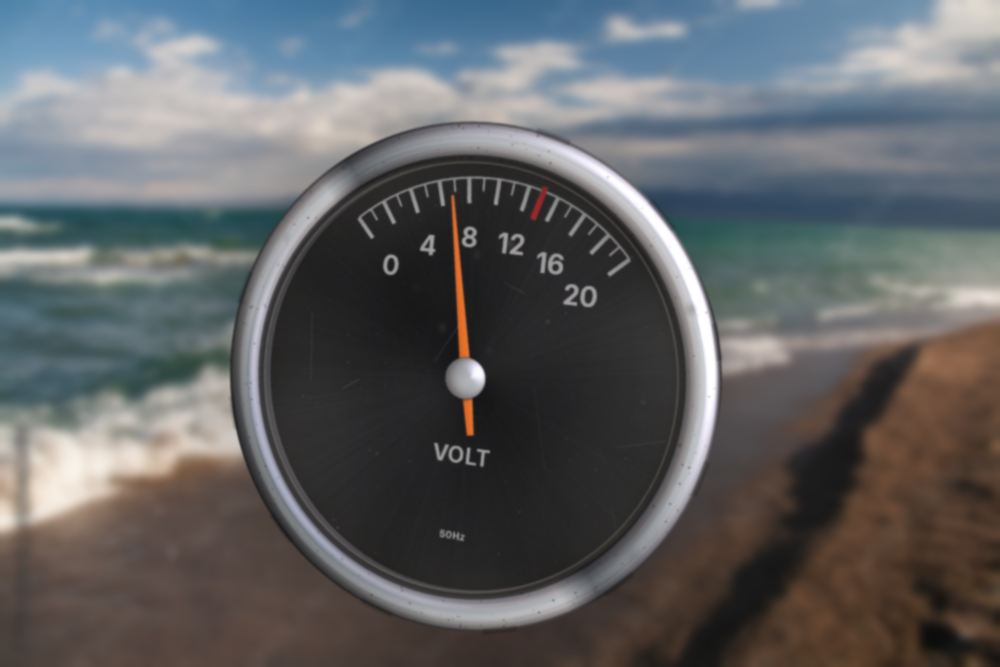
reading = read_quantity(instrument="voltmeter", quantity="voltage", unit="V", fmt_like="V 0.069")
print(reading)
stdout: V 7
